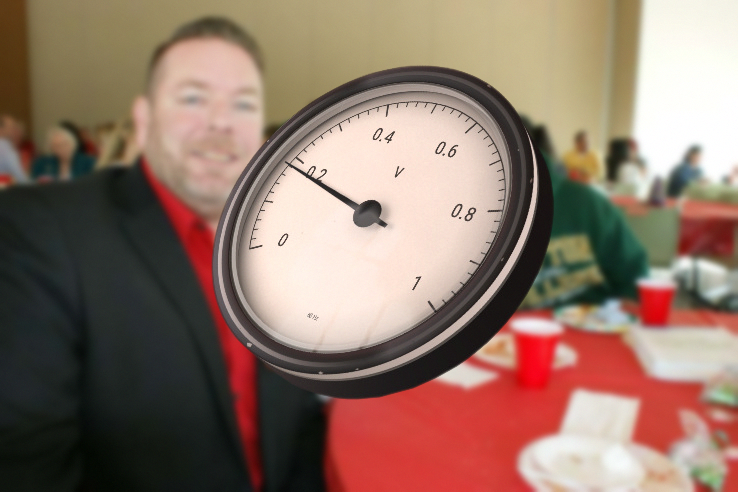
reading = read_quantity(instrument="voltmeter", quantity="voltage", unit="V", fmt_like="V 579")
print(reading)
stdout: V 0.18
